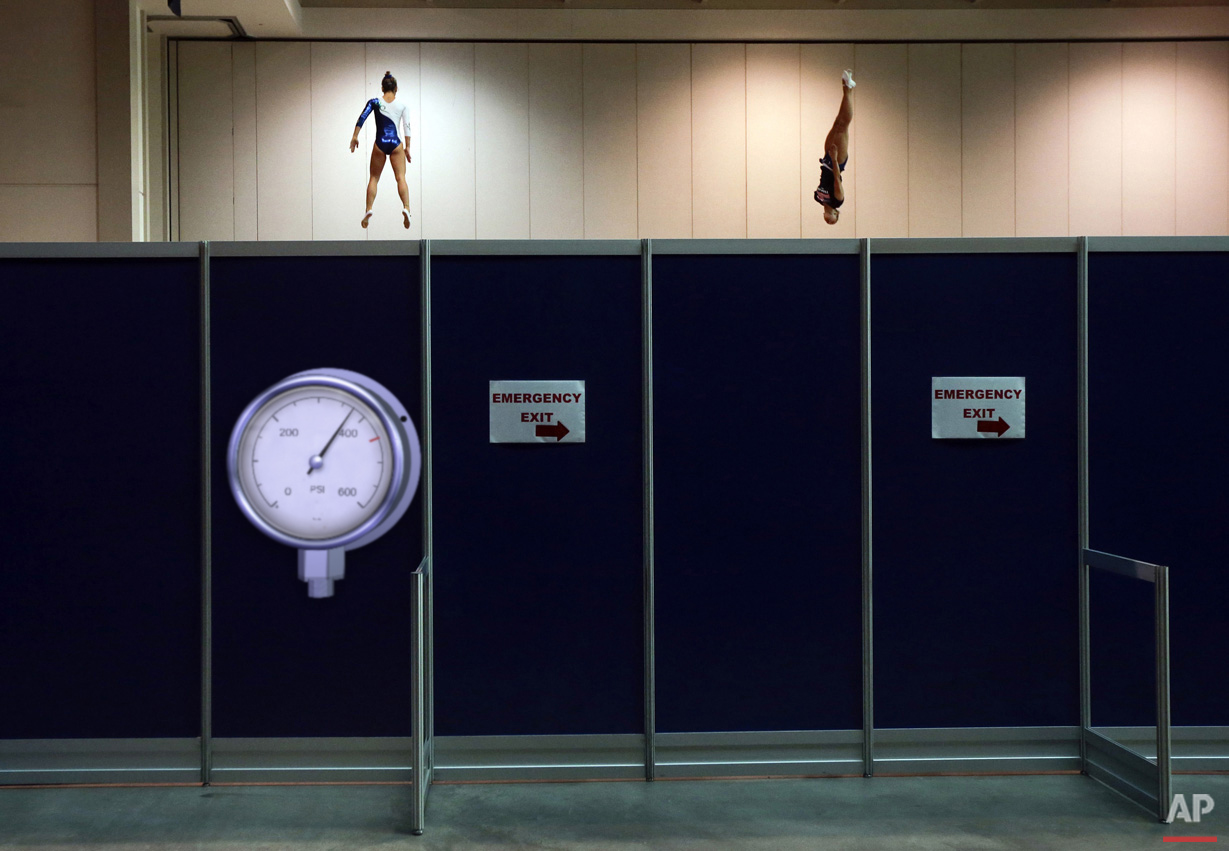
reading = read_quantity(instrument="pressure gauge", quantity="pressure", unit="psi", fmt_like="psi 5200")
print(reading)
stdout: psi 375
